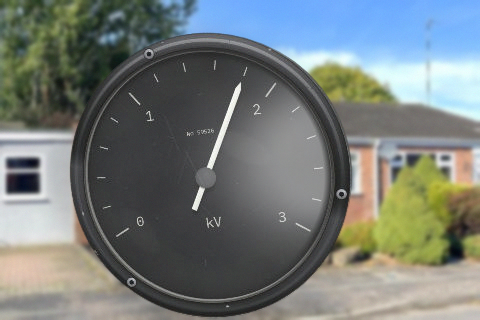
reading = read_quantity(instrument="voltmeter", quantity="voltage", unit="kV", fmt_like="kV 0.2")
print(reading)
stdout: kV 1.8
